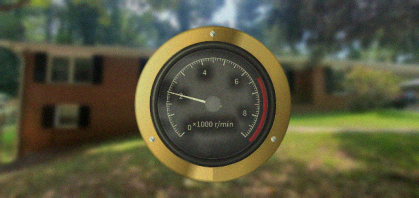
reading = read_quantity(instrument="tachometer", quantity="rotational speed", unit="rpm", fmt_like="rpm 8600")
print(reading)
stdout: rpm 2000
